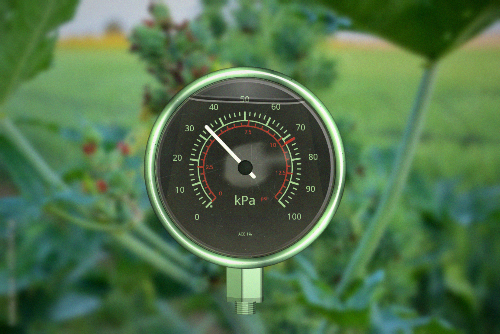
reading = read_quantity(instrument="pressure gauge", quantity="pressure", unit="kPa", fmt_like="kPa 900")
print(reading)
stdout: kPa 34
